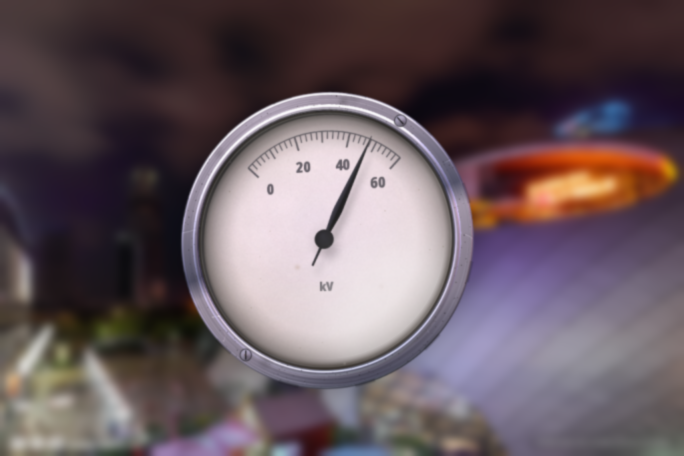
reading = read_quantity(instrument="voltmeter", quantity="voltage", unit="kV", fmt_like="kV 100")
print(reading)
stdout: kV 48
